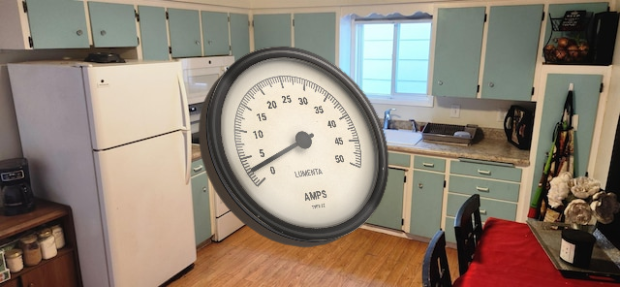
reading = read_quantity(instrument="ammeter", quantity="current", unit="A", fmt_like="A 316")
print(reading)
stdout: A 2.5
